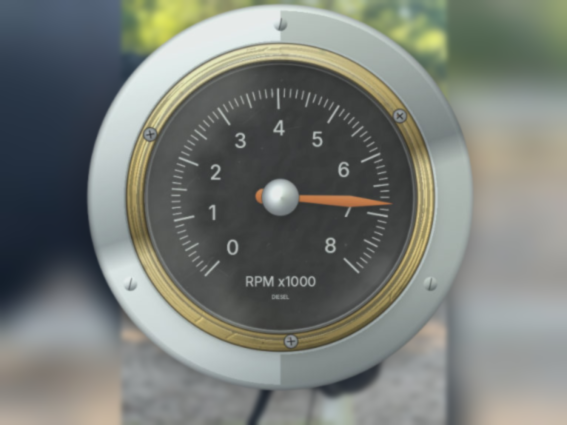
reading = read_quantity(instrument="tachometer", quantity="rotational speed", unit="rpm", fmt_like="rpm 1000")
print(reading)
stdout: rpm 6800
